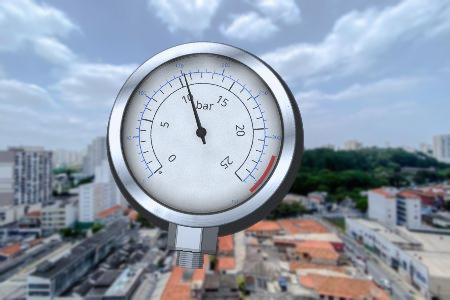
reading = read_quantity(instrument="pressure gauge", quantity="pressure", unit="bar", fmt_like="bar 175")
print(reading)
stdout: bar 10.5
